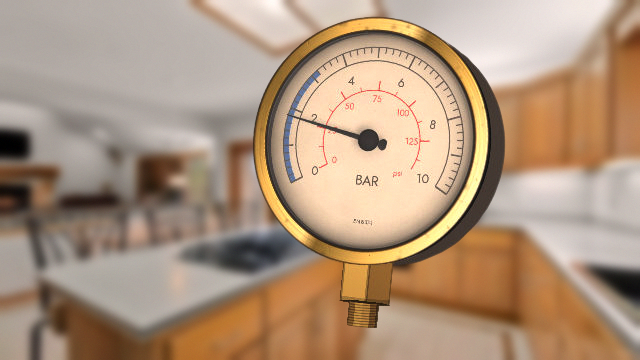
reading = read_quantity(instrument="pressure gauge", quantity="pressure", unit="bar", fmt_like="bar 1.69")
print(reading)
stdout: bar 1.8
